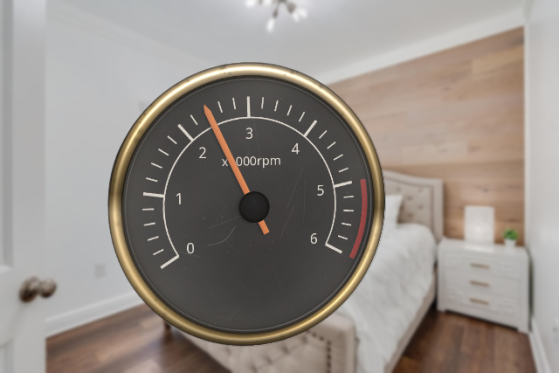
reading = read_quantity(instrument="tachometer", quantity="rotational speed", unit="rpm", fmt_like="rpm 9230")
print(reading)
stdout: rpm 2400
